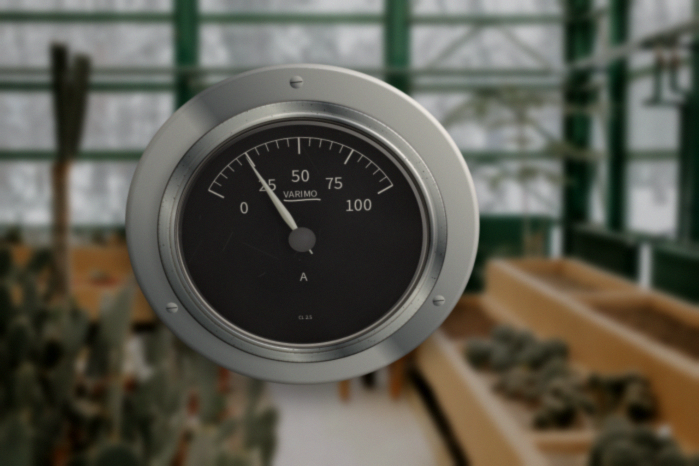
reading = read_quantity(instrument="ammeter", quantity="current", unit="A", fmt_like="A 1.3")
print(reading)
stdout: A 25
